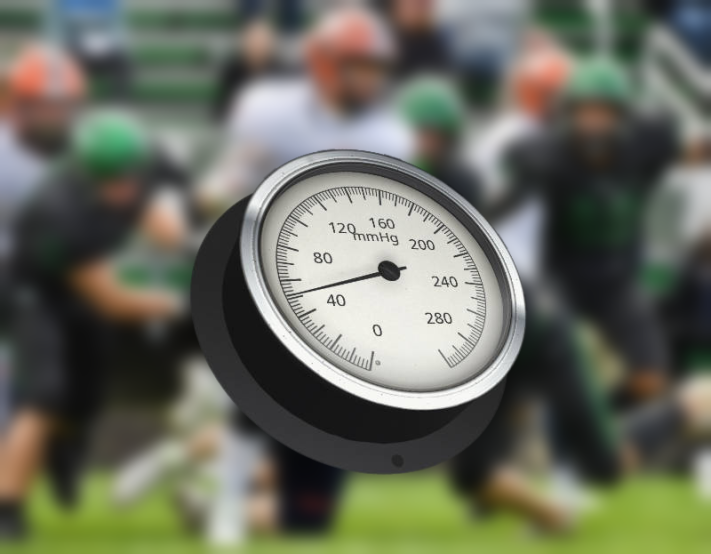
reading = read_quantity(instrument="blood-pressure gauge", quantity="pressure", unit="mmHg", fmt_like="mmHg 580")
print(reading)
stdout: mmHg 50
